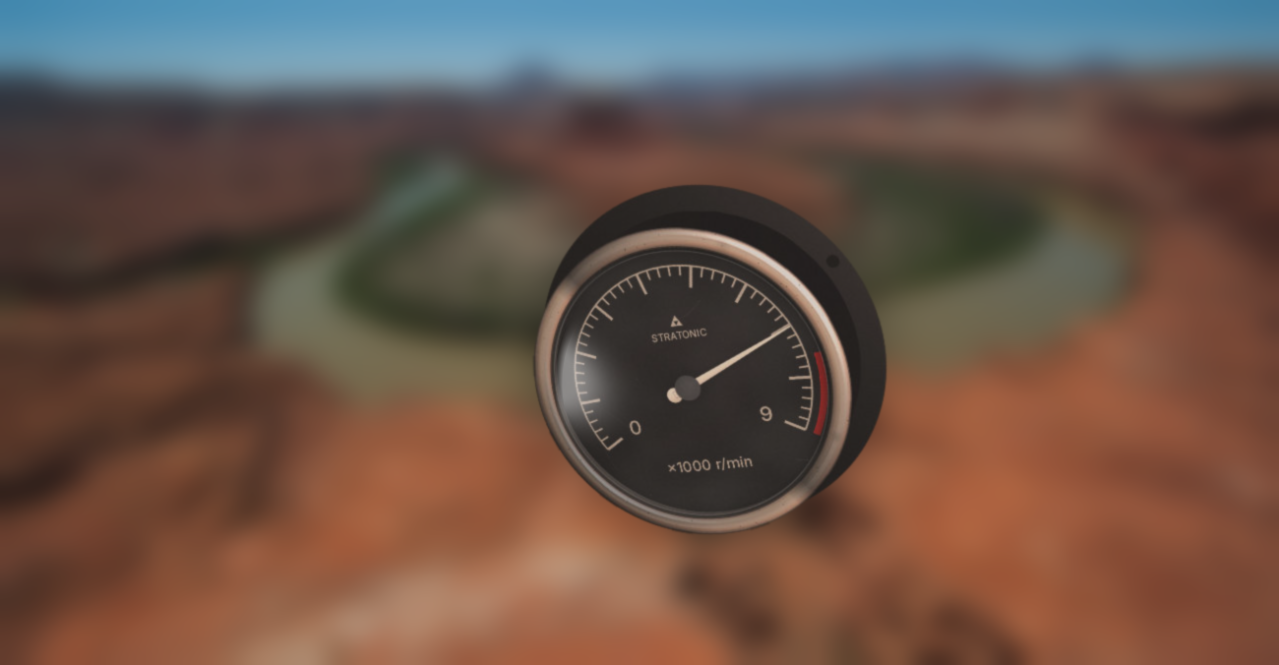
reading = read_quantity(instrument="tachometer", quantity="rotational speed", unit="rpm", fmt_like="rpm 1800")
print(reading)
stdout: rpm 7000
